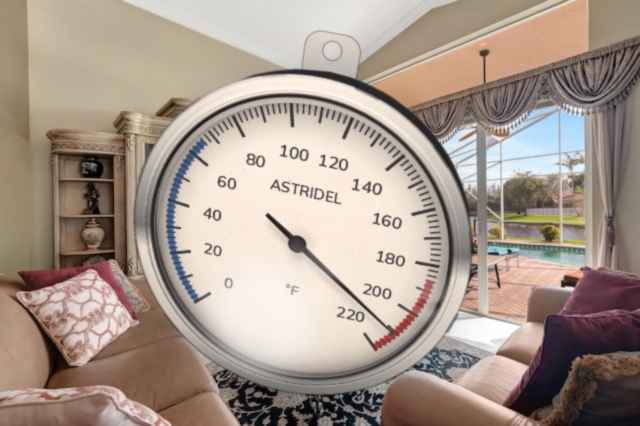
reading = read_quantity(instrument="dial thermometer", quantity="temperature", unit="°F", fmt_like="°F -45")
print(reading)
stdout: °F 210
